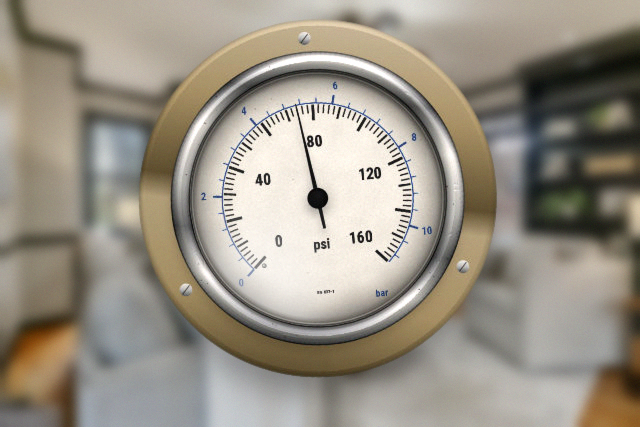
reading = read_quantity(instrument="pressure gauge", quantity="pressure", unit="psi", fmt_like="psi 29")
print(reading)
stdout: psi 74
